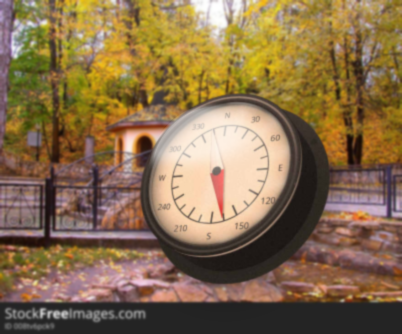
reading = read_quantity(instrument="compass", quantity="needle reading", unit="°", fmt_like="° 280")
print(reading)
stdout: ° 165
